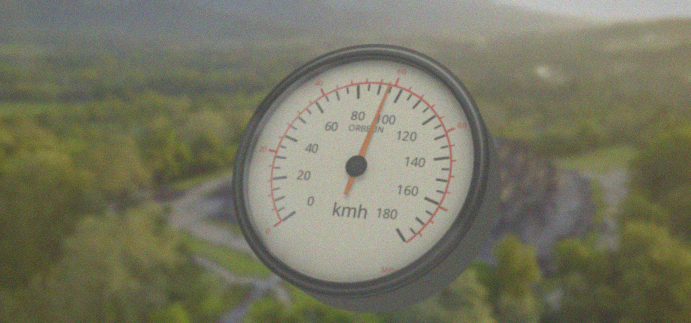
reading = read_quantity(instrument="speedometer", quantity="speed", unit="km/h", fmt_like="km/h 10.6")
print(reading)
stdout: km/h 95
